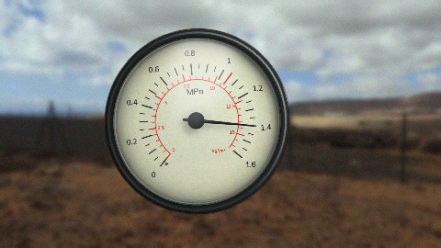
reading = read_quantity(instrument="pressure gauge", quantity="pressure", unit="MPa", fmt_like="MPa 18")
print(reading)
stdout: MPa 1.4
